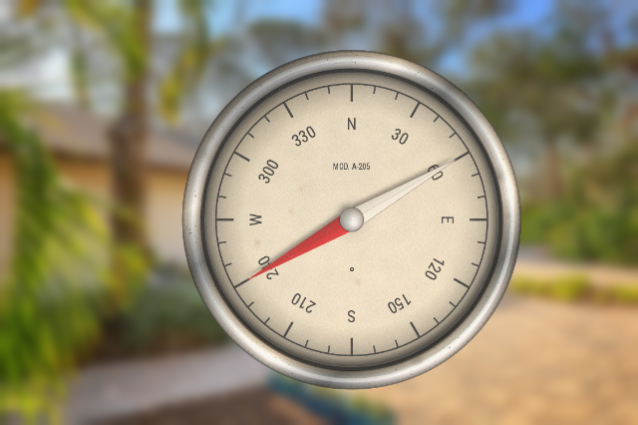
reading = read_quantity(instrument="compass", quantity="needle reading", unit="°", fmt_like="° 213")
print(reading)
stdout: ° 240
